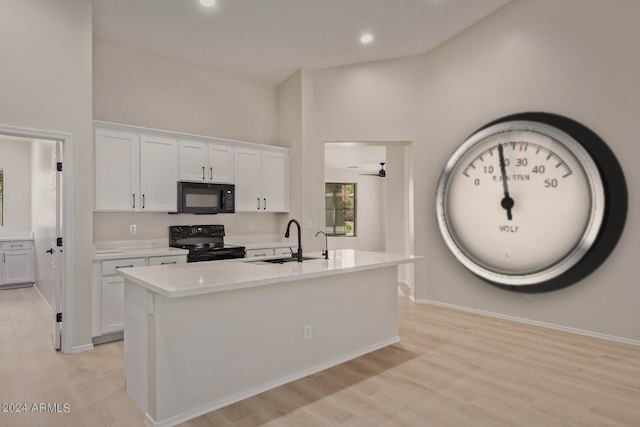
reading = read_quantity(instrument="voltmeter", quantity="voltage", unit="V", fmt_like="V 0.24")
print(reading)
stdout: V 20
